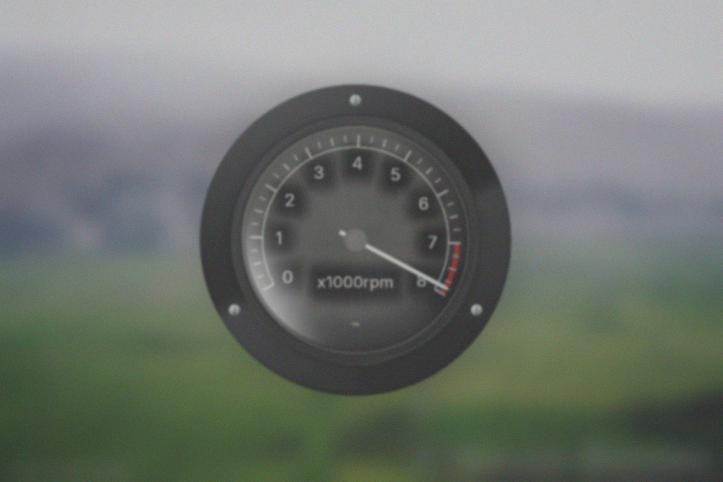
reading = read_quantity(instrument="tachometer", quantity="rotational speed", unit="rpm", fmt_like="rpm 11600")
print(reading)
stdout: rpm 7875
